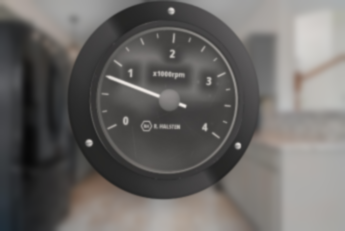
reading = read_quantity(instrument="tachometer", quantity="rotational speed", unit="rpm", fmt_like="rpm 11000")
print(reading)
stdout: rpm 750
